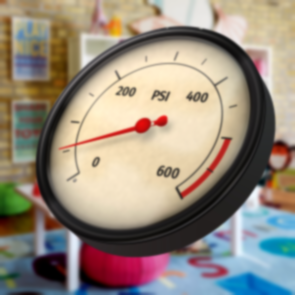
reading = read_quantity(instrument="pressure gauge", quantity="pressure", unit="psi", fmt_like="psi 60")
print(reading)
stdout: psi 50
